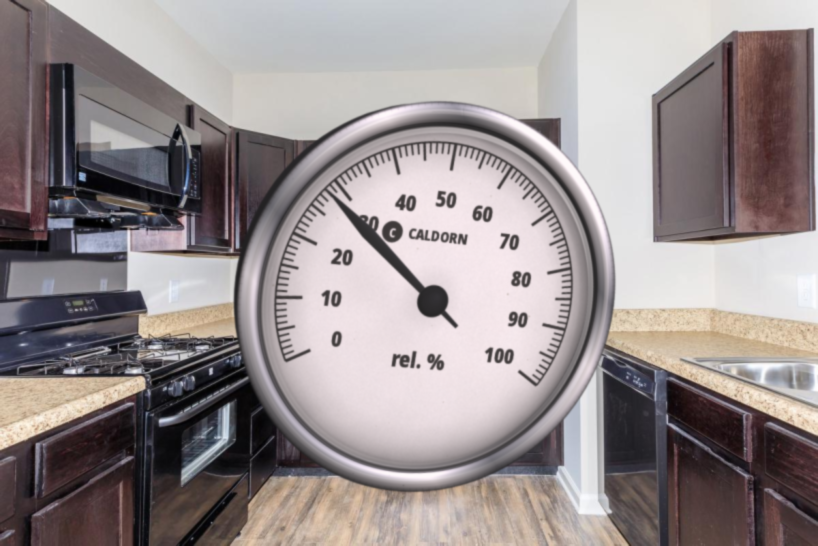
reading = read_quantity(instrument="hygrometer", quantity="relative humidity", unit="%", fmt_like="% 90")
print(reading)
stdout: % 28
